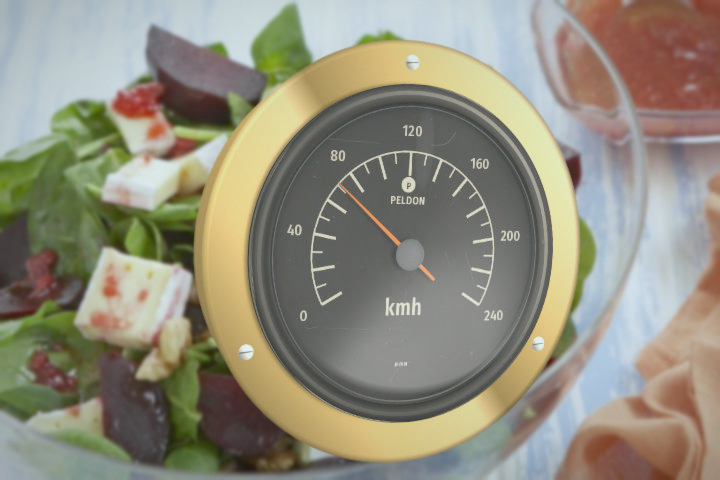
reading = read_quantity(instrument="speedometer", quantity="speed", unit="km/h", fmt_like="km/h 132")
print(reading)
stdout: km/h 70
